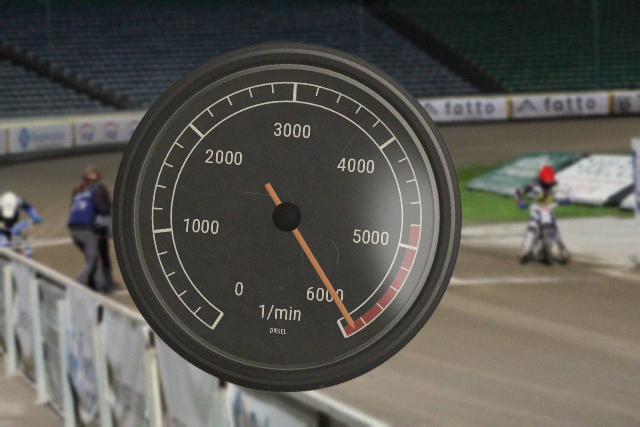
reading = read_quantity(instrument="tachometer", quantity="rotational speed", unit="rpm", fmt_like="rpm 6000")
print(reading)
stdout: rpm 5900
